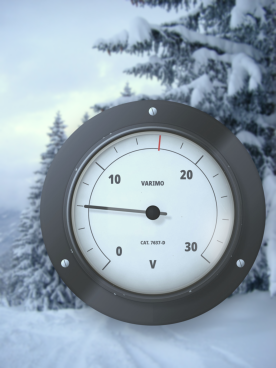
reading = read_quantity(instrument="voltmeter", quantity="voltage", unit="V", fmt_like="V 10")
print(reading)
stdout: V 6
